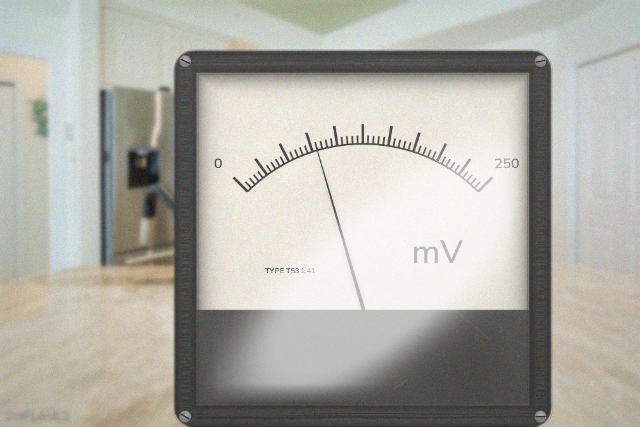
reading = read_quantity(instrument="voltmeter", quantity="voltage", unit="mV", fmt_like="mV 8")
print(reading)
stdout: mV 80
